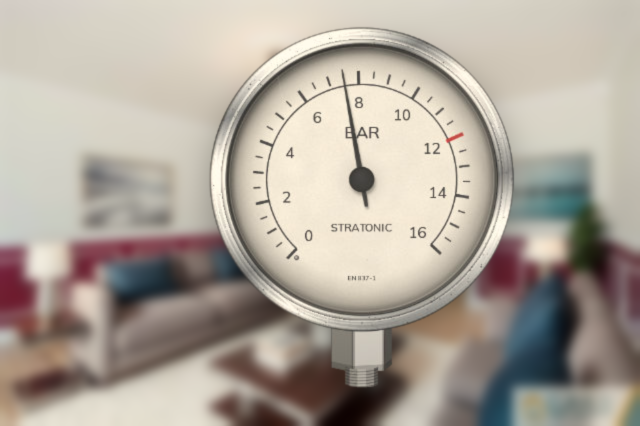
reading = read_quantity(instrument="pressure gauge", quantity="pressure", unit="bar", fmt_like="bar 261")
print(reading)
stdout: bar 7.5
